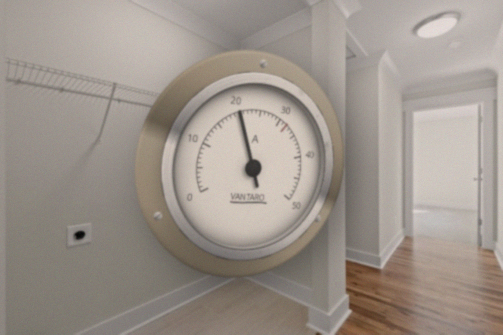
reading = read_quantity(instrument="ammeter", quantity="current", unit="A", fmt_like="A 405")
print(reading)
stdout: A 20
